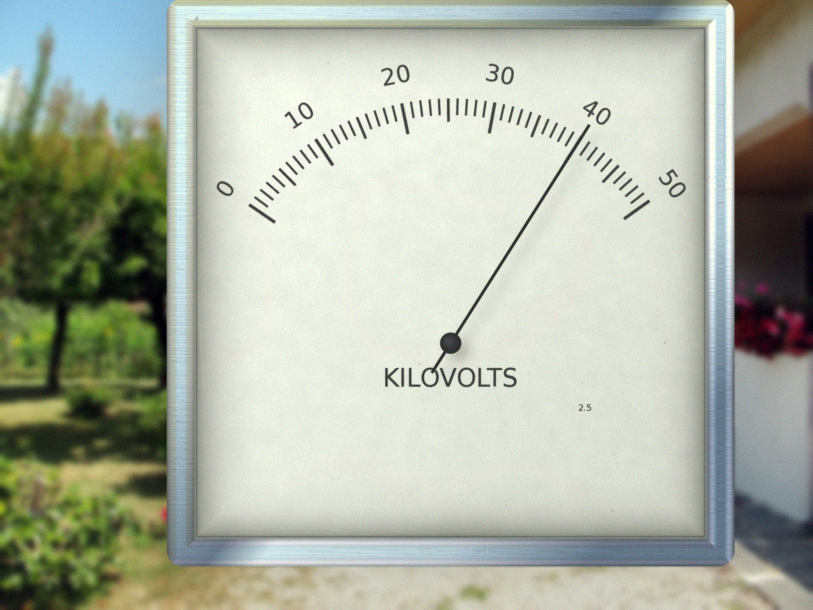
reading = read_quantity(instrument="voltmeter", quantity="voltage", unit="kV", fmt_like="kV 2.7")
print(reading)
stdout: kV 40
